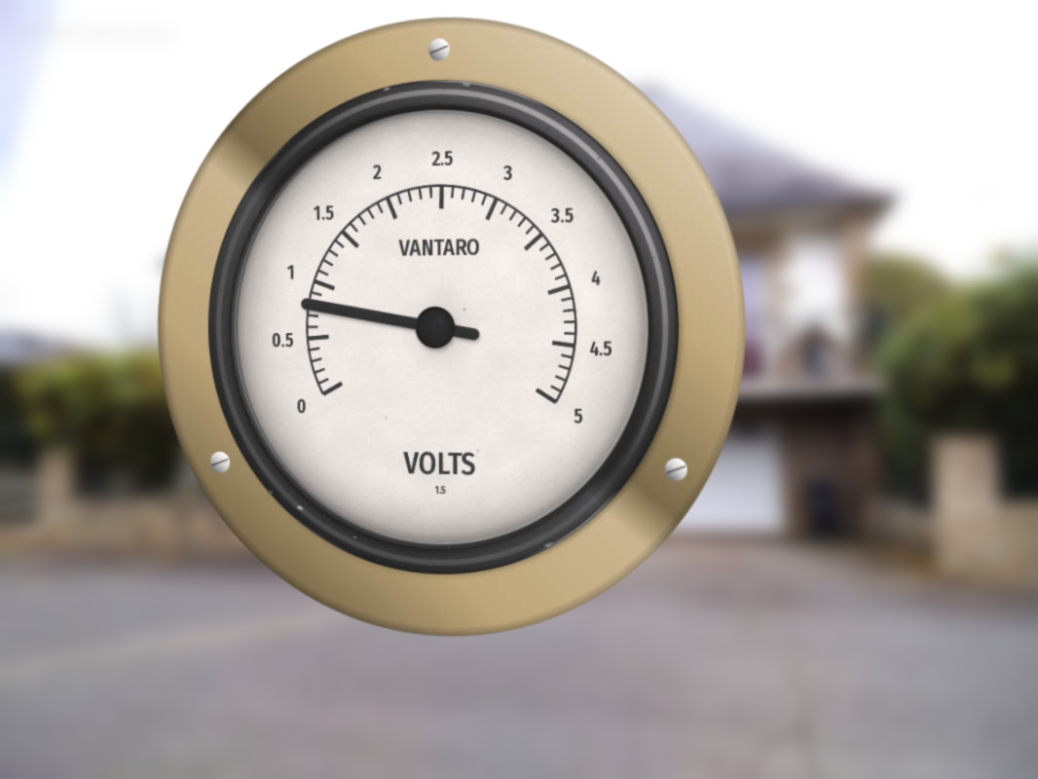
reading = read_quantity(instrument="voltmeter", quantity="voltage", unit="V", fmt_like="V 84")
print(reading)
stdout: V 0.8
